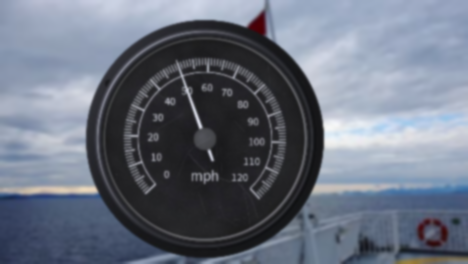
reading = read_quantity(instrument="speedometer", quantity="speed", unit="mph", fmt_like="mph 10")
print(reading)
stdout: mph 50
